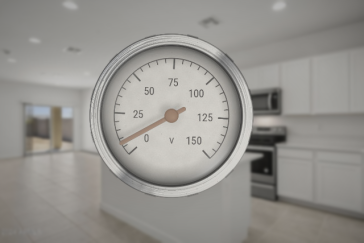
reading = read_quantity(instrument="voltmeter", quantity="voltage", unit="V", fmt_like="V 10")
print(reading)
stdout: V 7.5
